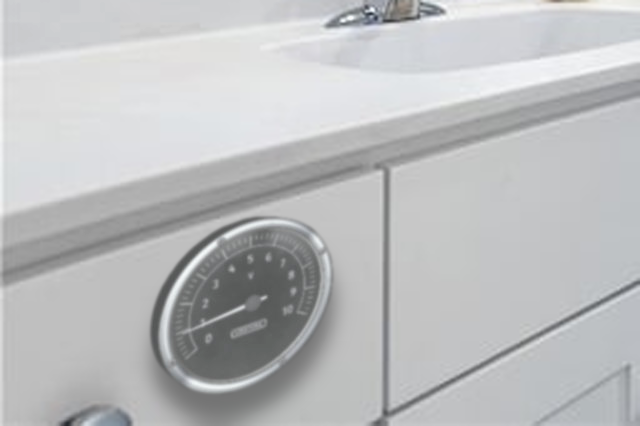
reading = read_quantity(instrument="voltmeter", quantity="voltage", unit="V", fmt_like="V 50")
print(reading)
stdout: V 1
